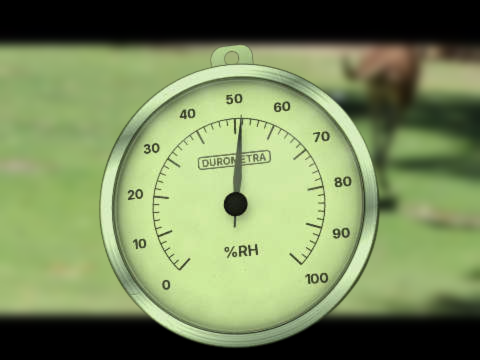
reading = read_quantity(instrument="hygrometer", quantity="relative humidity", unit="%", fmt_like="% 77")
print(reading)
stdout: % 52
